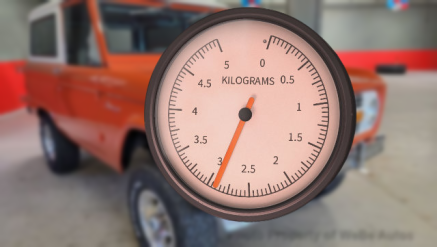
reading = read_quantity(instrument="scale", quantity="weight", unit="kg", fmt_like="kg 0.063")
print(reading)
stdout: kg 2.9
